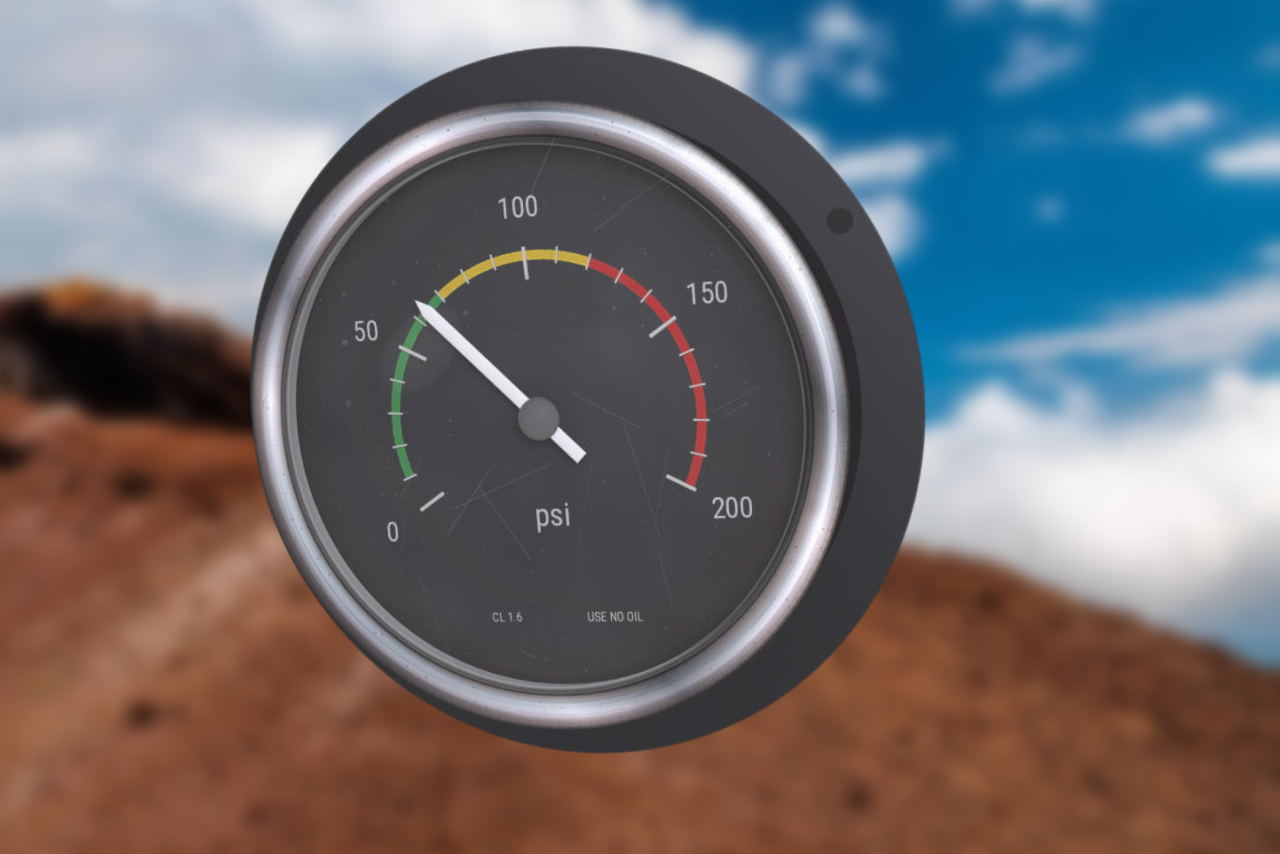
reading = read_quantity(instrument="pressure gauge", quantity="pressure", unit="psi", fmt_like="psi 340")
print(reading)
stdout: psi 65
